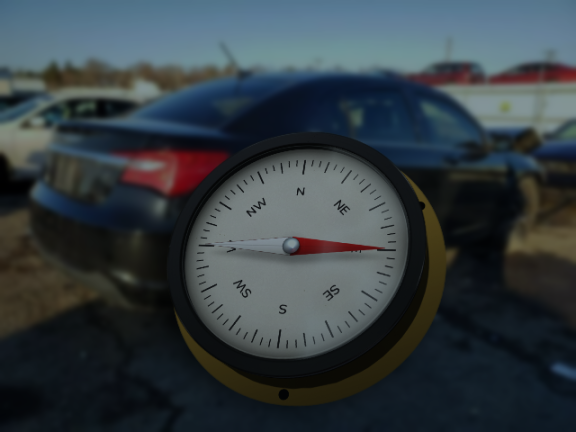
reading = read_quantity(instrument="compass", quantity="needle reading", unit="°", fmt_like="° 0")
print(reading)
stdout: ° 90
